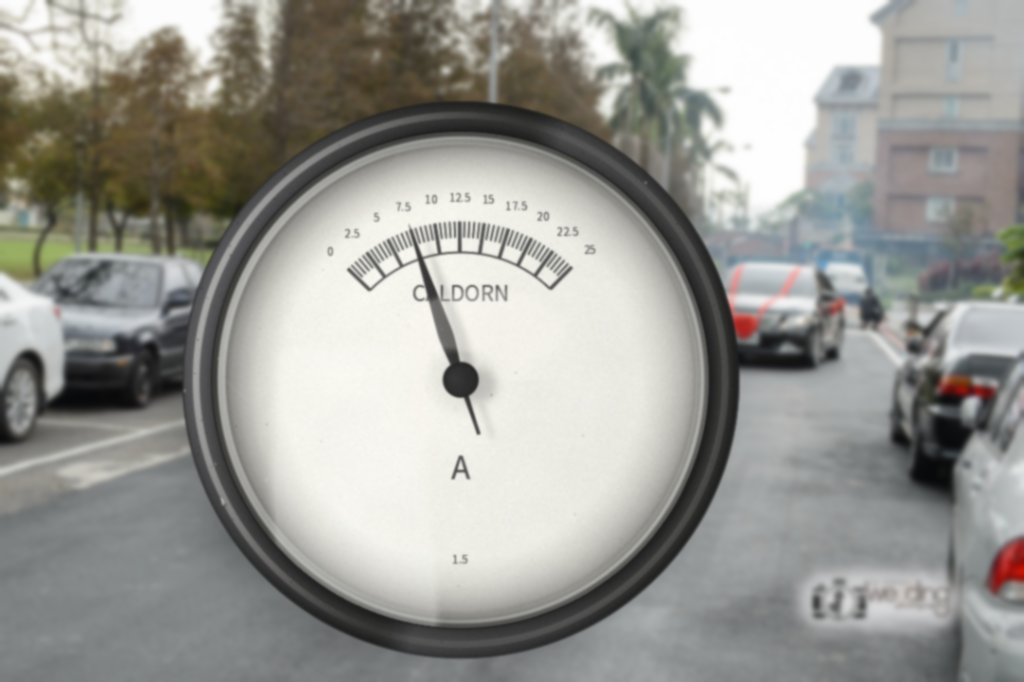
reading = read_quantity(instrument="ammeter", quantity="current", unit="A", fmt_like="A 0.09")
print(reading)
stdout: A 7.5
